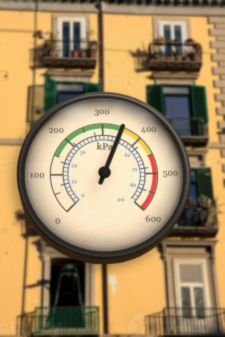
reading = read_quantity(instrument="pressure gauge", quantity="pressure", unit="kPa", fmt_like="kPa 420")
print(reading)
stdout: kPa 350
